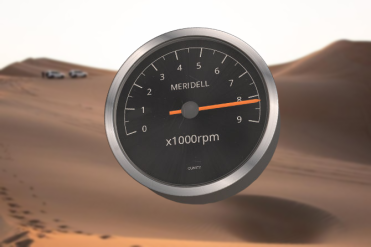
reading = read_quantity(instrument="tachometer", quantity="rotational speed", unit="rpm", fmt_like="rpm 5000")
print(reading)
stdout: rpm 8250
